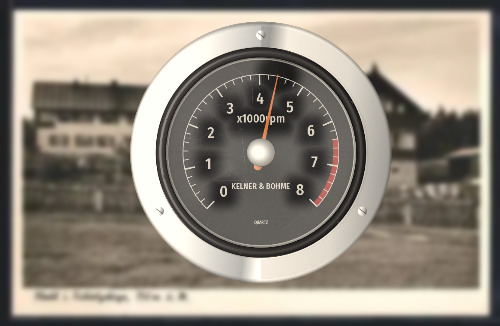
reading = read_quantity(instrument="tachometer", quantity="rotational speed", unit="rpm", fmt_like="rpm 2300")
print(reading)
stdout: rpm 4400
